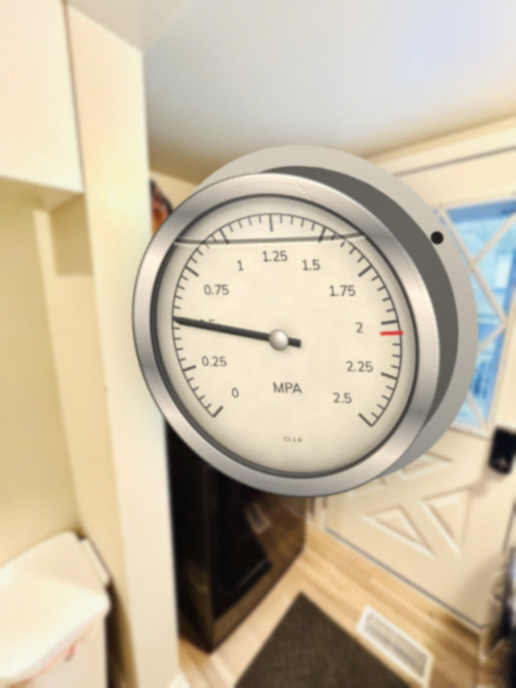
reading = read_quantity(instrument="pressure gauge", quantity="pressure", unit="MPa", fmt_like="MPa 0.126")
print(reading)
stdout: MPa 0.5
